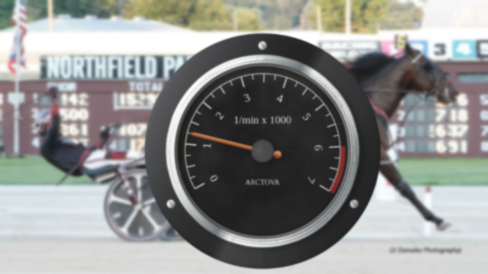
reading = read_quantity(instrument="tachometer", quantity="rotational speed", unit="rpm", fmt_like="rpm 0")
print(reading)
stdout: rpm 1250
